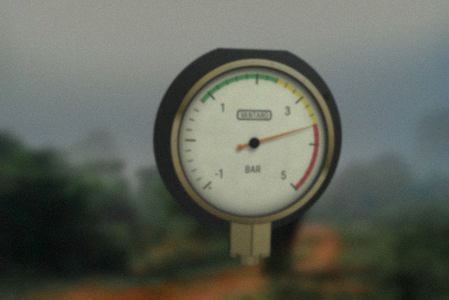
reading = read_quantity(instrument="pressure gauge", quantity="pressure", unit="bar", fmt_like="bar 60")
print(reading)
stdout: bar 3.6
